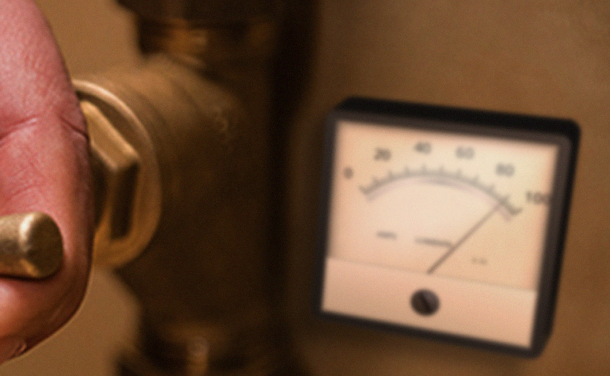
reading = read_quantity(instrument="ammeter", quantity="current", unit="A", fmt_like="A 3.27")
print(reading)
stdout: A 90
